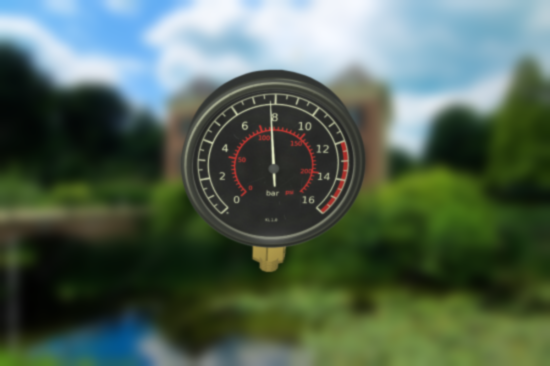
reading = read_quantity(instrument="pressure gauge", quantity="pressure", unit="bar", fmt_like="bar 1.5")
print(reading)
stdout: bar 7.75
